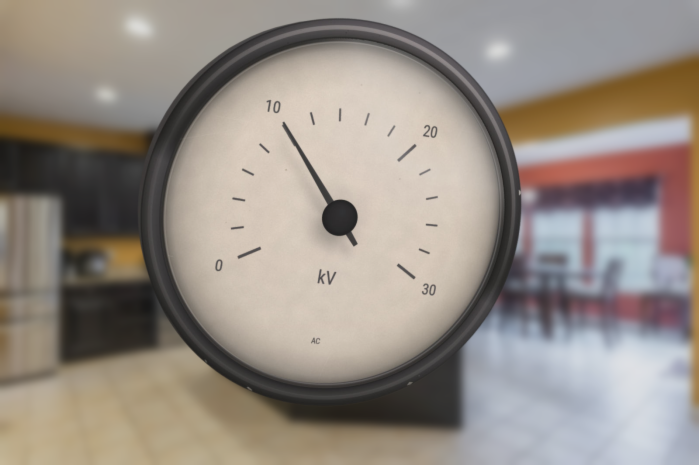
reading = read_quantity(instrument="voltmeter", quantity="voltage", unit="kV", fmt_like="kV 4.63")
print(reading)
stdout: kV 10
